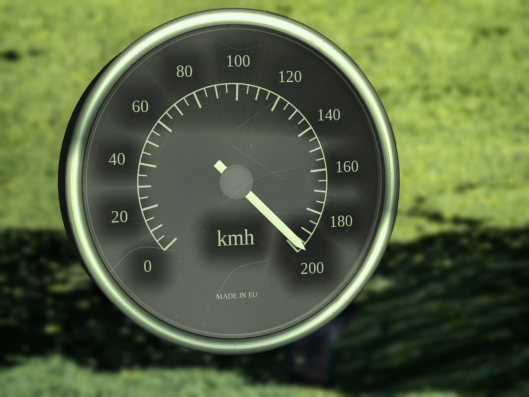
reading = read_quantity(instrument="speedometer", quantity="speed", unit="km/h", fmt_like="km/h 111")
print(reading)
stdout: km/h 197.5
